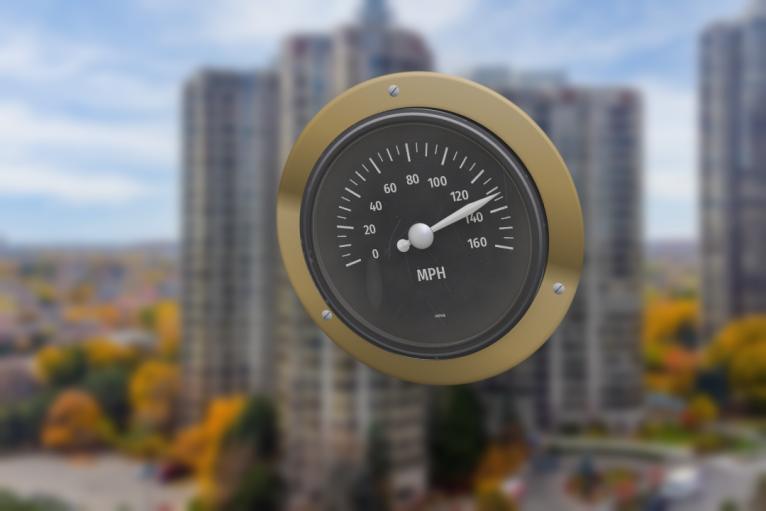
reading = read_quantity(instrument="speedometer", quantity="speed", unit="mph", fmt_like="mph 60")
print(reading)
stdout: mph 132.5
